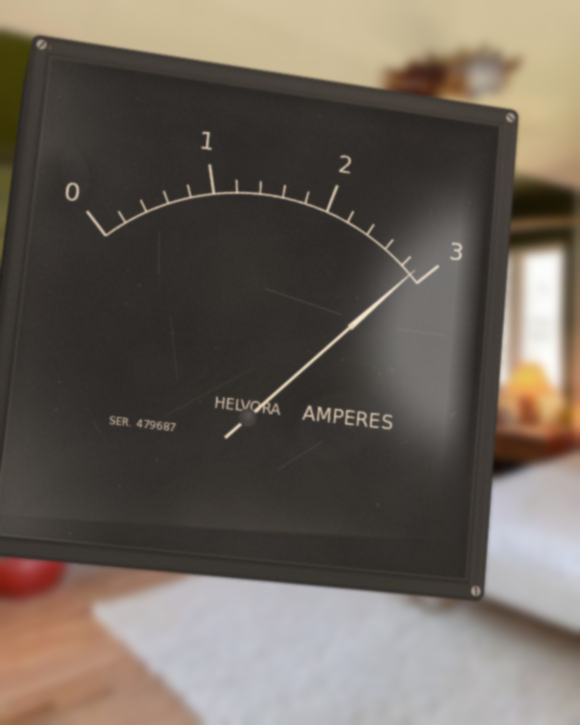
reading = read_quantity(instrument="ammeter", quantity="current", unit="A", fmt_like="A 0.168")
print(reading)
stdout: A 2.9
